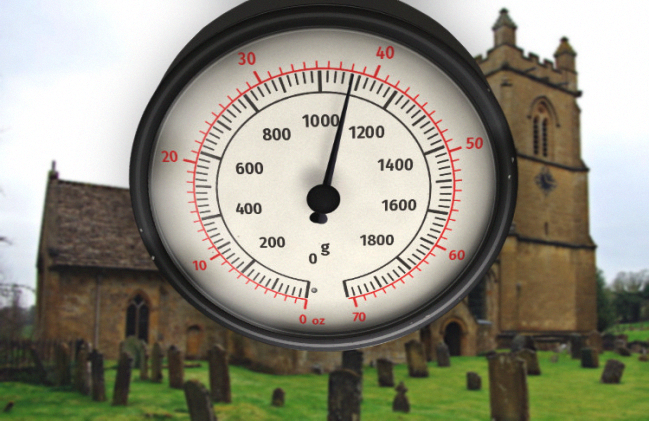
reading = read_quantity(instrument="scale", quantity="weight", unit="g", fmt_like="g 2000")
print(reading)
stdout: g 1080
